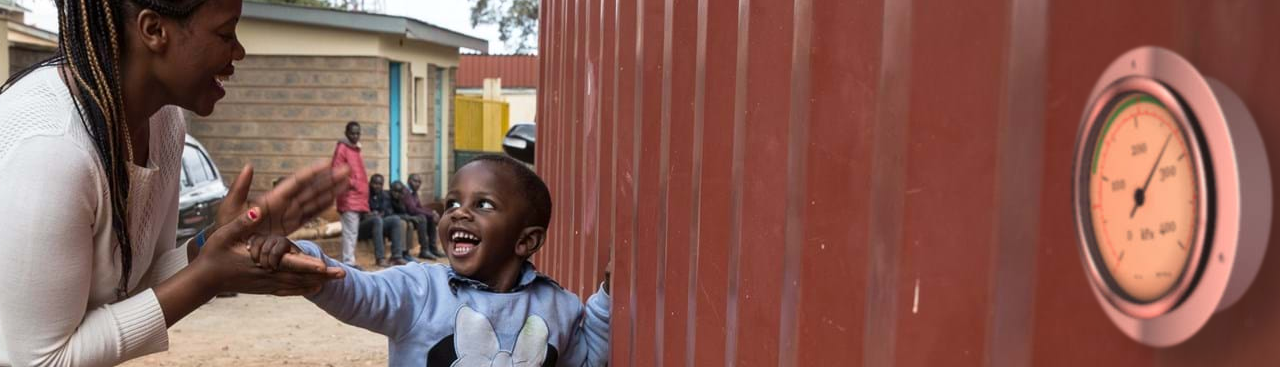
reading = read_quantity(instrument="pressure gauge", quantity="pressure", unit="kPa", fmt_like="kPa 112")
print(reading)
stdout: kPa 275
